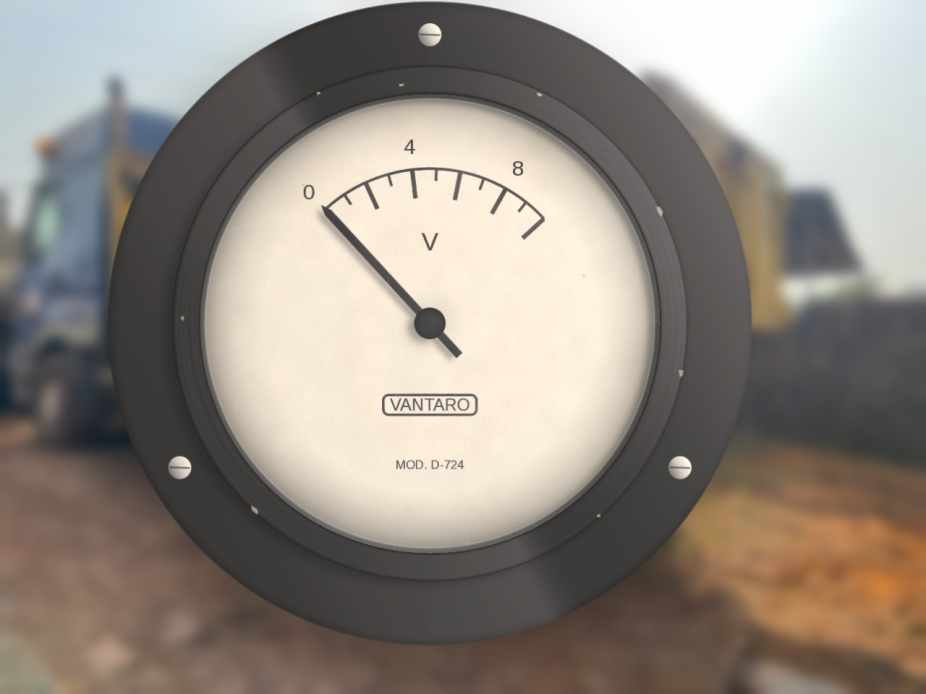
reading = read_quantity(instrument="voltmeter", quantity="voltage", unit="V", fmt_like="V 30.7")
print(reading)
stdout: V 0
